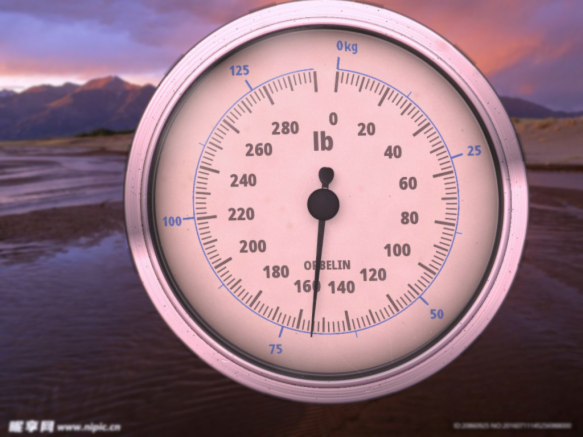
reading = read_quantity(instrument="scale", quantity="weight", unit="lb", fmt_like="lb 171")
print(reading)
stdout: lb 154
